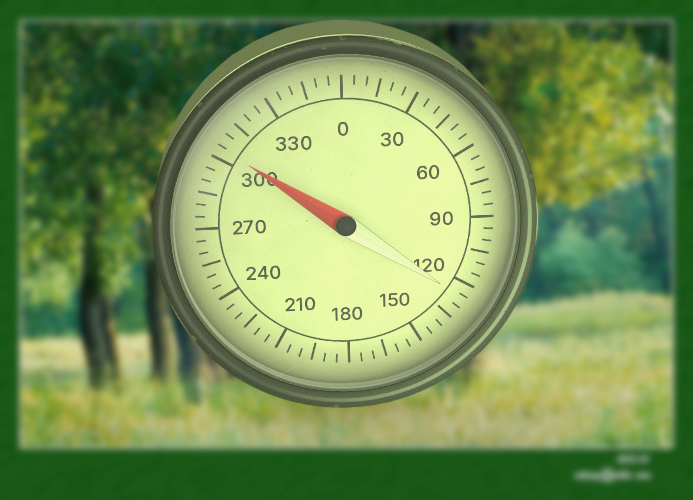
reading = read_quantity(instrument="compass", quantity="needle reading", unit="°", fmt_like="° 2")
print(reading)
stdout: ° 305
